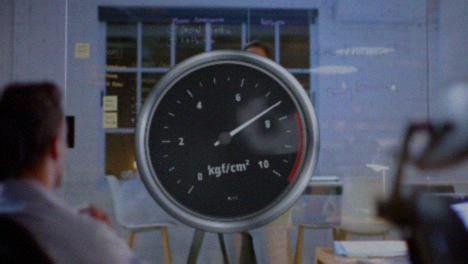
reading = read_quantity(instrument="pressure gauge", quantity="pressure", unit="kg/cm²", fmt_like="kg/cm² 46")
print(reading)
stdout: kg/cm² 7.5
